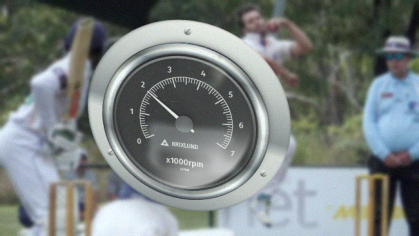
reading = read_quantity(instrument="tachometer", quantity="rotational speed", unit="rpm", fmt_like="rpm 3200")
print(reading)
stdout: rpm 2000
